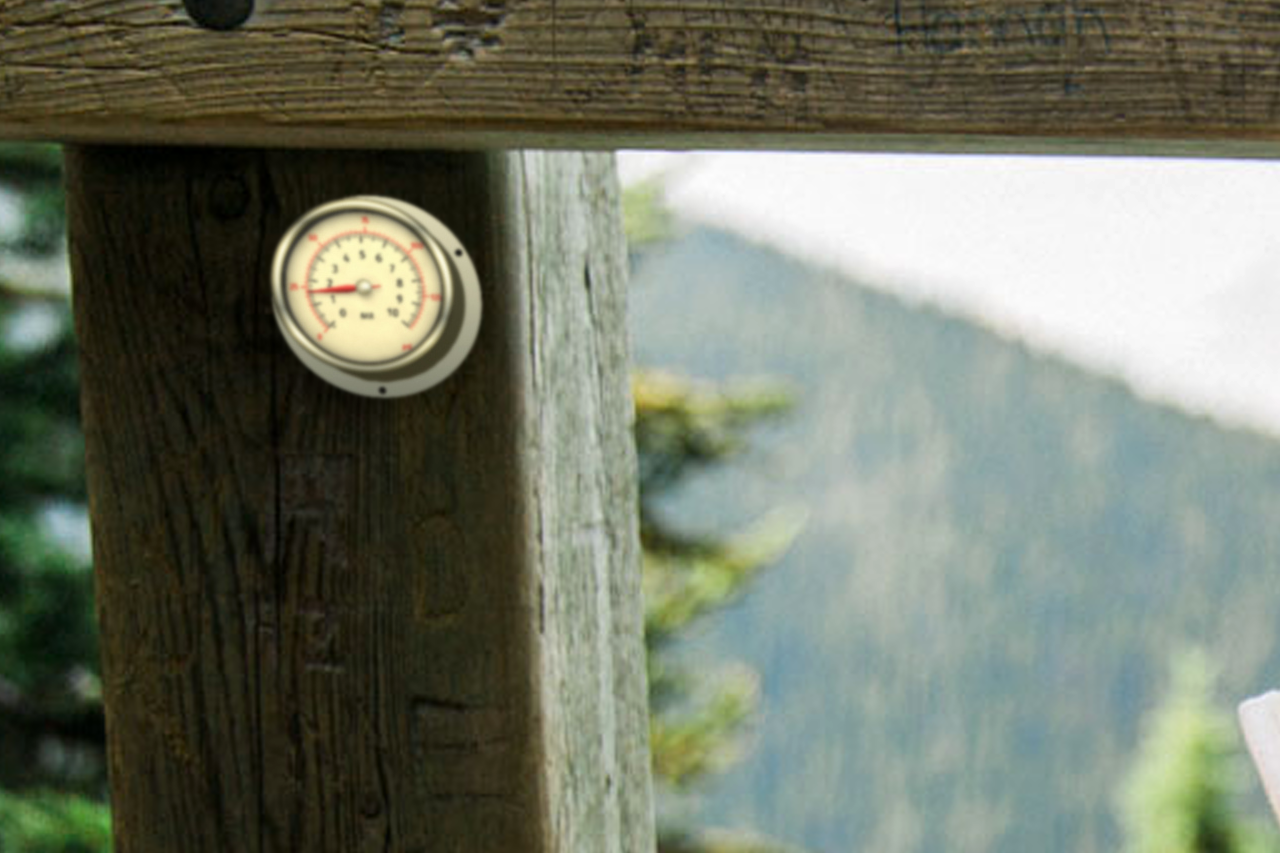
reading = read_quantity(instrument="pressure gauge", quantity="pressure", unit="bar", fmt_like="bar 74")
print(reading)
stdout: bar 1.5
